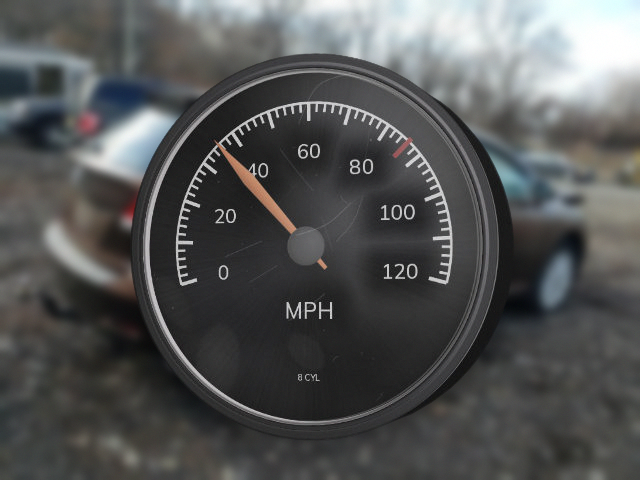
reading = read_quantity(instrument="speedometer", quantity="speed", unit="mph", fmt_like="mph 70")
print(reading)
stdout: mph 36
